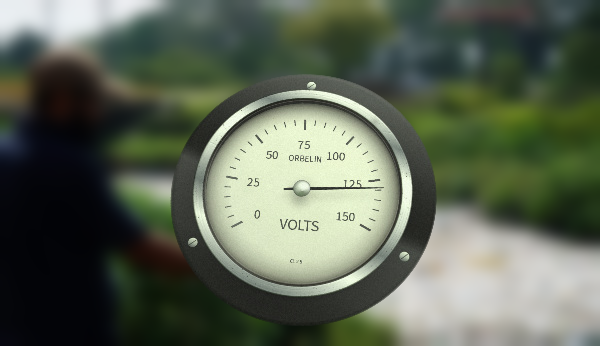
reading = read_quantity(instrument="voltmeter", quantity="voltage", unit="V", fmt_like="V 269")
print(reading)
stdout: V 130
